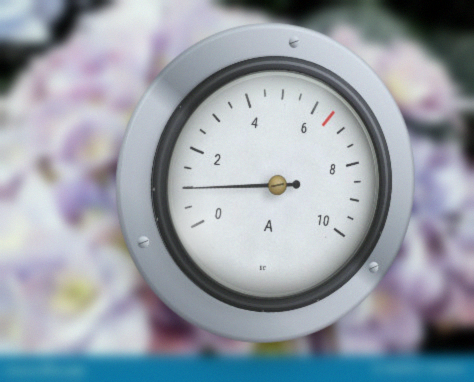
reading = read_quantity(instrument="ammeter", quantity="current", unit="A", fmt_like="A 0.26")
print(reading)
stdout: A 1
